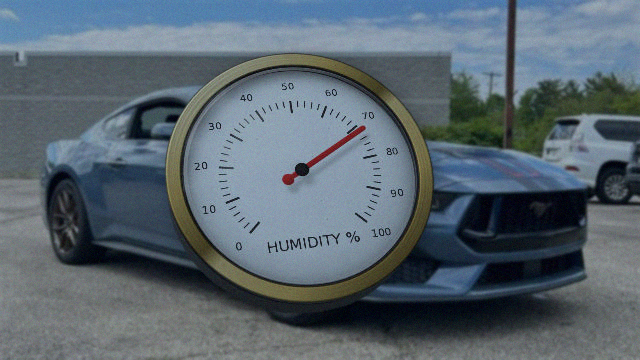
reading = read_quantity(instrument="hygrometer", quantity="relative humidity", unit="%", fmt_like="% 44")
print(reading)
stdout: % 72
